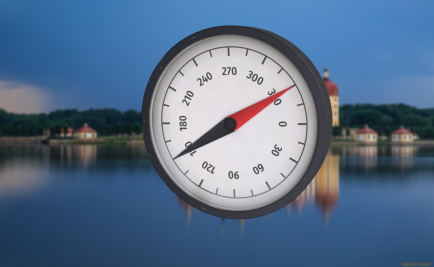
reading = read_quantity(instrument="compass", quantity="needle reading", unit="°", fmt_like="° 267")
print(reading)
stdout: ° 330
